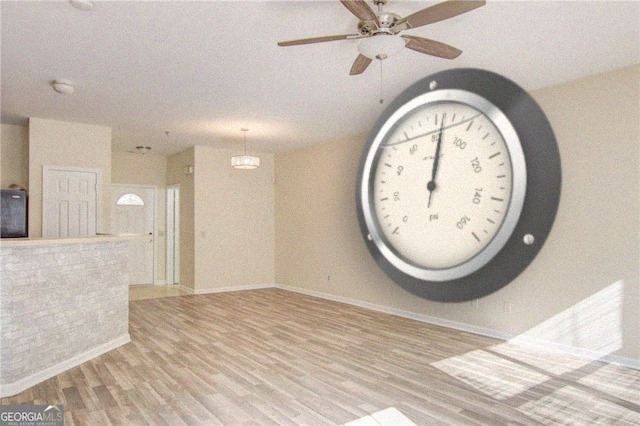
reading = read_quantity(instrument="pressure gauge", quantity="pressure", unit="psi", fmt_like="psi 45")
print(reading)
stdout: psi 85
